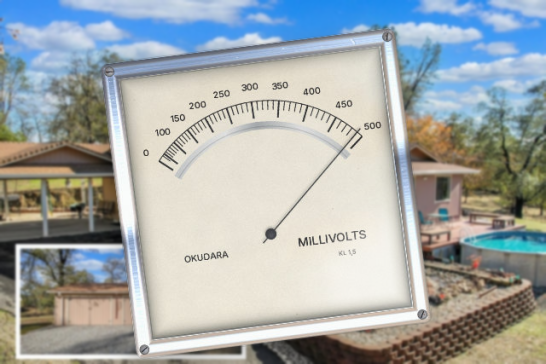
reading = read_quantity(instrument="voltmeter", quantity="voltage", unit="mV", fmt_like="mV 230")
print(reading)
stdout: mV 490
